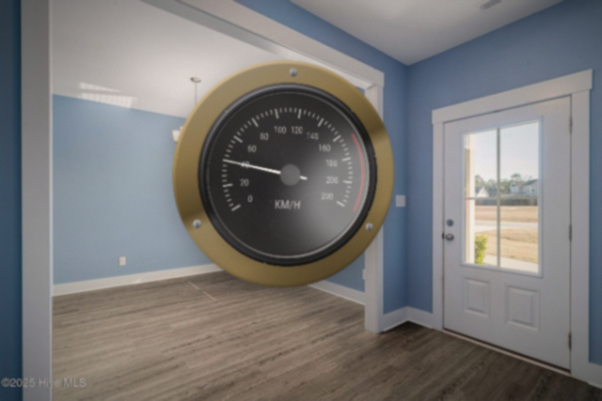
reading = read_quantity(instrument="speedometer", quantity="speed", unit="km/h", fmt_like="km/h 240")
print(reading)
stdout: km/h 40
